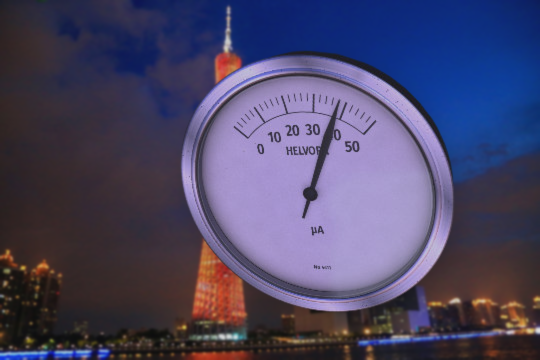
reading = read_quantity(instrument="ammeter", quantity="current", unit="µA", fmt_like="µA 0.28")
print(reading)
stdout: µA 38
